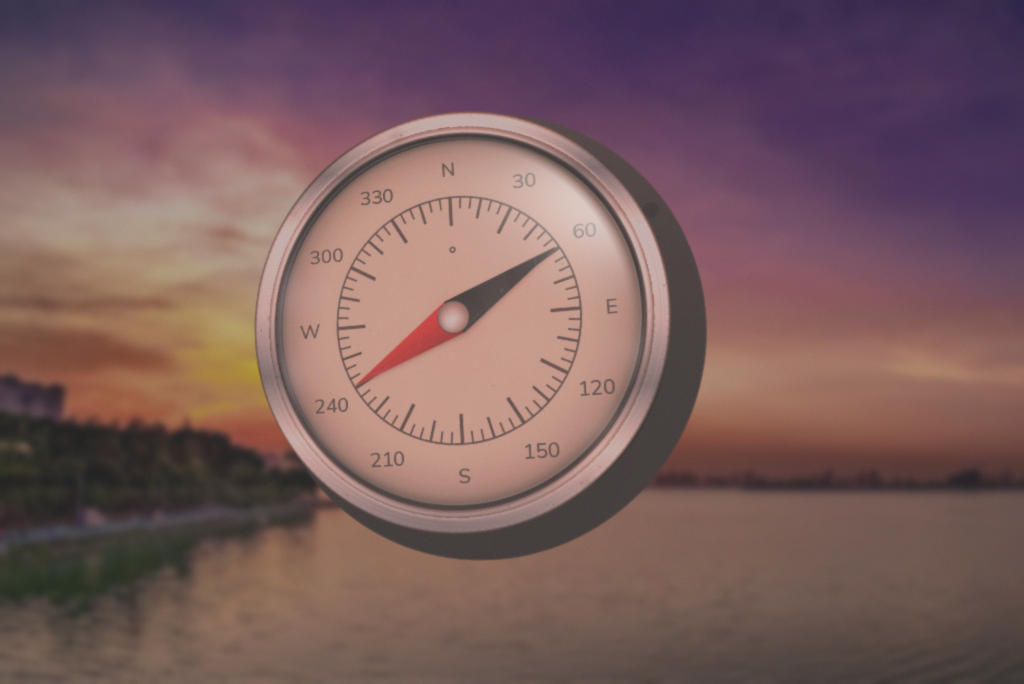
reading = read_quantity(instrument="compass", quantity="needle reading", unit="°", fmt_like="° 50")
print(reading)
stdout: ° 240
